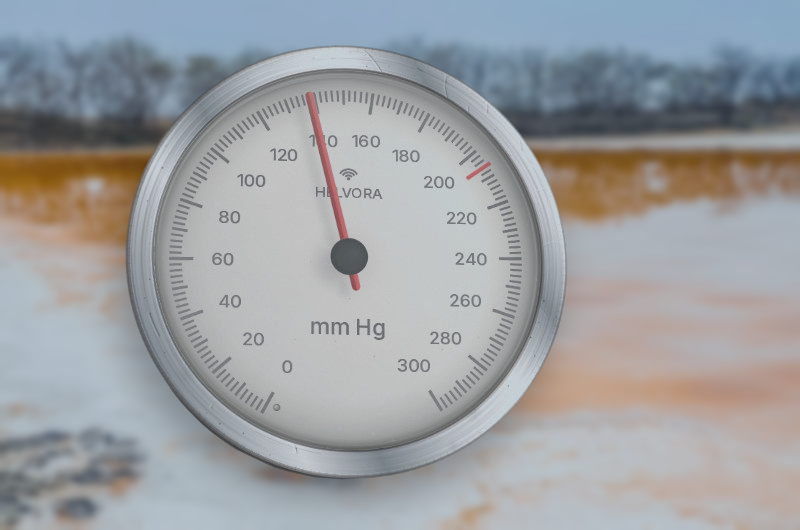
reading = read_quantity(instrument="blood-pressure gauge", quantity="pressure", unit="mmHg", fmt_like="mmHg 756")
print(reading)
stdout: mmHg 138
